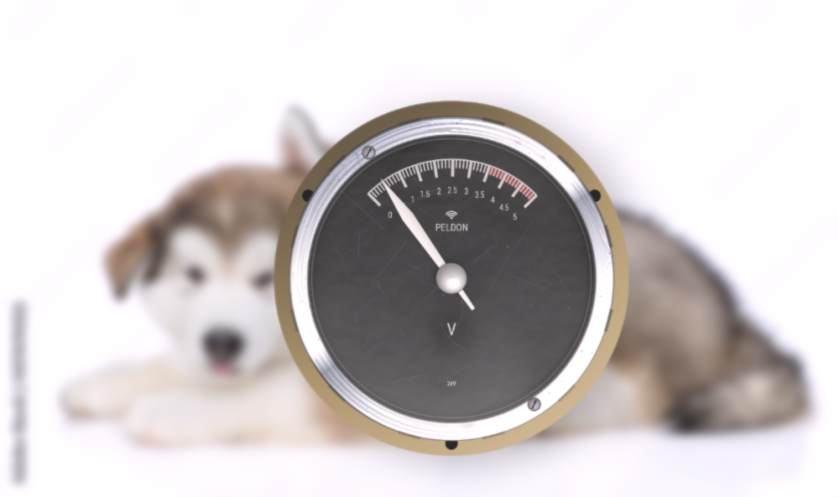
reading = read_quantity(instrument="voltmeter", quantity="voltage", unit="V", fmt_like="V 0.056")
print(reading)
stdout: V 0.5
